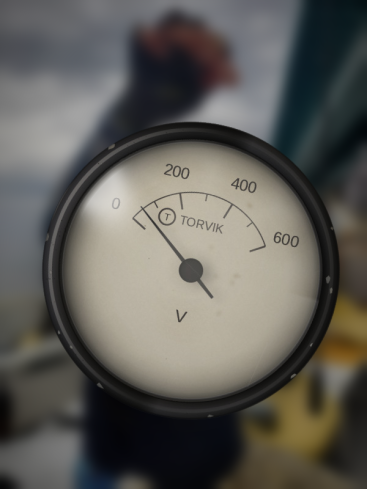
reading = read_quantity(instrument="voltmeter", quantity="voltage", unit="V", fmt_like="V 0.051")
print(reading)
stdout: V 50
